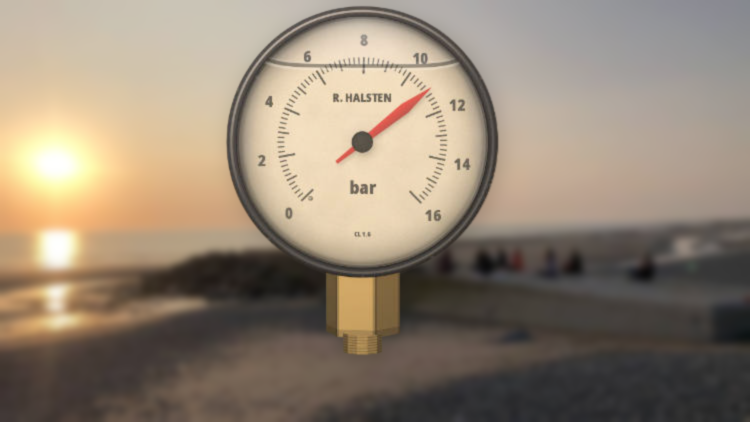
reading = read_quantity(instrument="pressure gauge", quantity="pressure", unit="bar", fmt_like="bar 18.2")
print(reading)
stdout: bar 11
